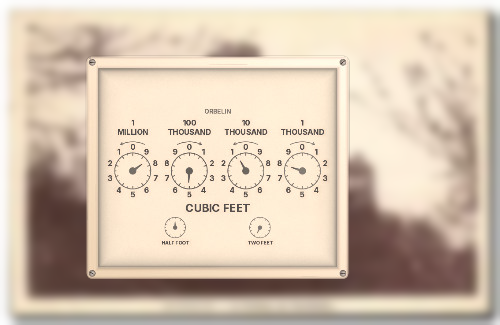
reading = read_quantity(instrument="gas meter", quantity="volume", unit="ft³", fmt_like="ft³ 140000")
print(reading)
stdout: ft³ 850800
